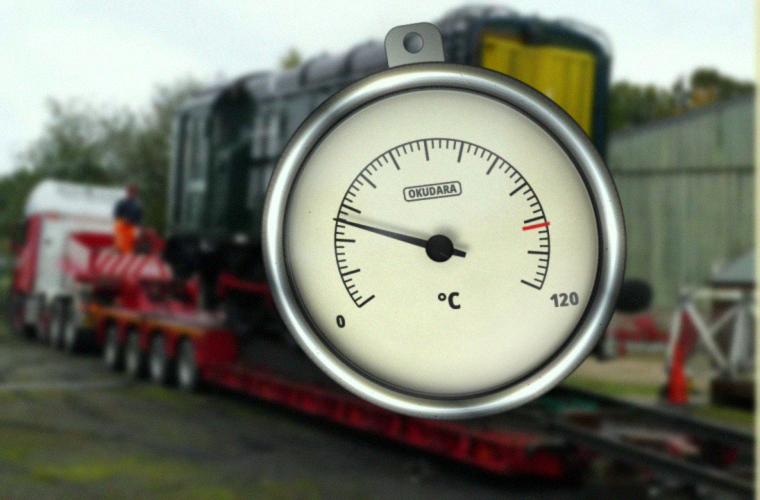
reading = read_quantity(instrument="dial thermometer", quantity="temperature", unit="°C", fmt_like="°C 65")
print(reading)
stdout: °C 26
